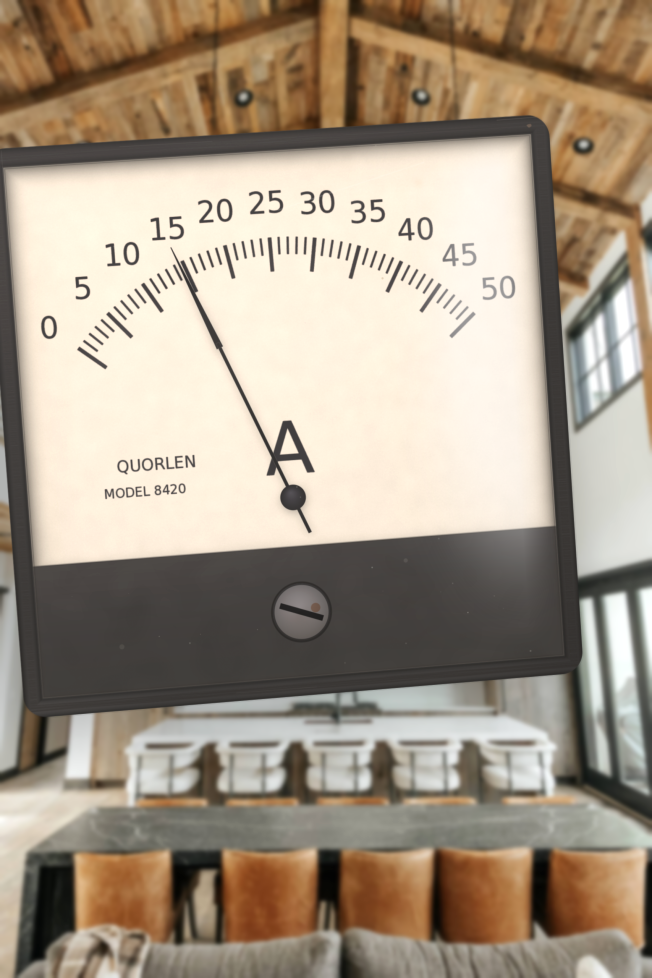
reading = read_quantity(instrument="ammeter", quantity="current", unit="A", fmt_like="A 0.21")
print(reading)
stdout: A 14.5
